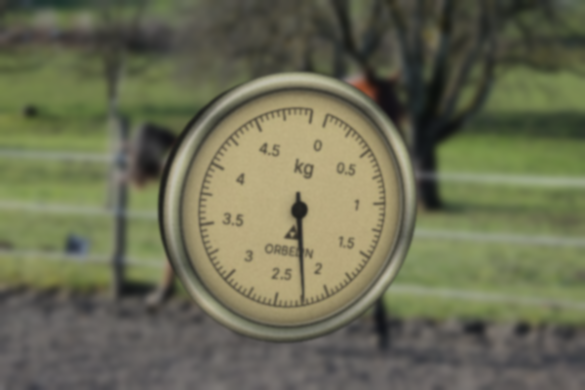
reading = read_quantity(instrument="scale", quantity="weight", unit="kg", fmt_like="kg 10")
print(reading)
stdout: kg 2.25
